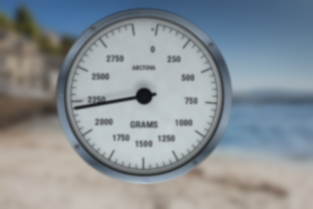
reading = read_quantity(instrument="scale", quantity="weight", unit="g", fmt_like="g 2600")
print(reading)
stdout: g 2200
